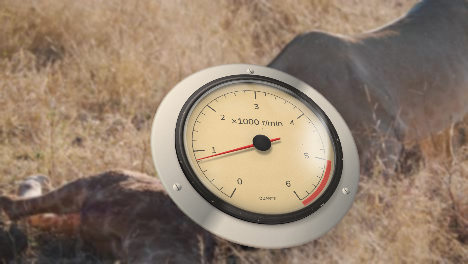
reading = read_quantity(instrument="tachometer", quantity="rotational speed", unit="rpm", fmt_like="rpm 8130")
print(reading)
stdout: rpm 800
